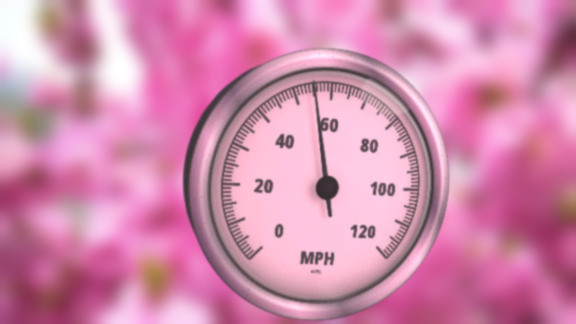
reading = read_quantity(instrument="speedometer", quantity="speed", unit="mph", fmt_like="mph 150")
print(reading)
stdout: mph 55
